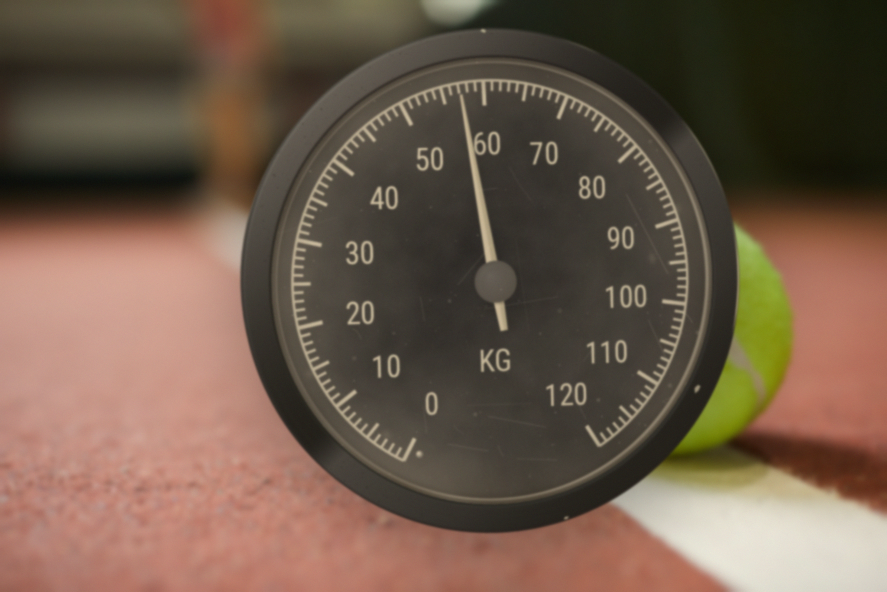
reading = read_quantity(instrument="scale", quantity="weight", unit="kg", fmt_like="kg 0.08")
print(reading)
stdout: kg 57
